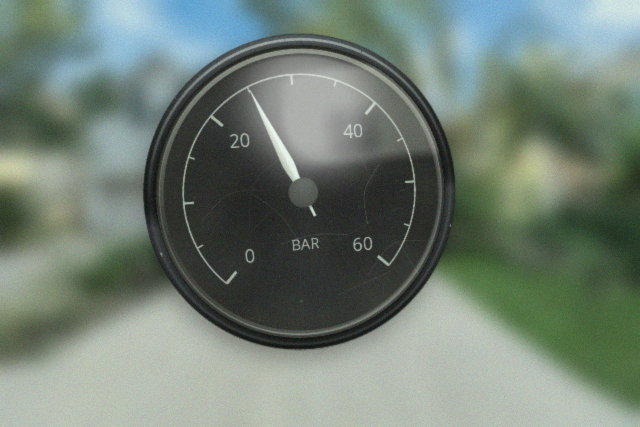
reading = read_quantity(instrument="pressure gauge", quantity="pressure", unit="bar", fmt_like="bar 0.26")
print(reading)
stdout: bar 25
